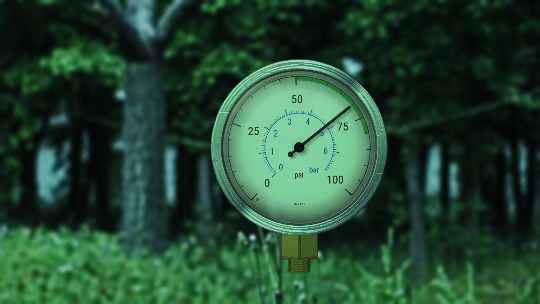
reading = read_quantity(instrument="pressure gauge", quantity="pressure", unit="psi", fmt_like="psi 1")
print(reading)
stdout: psi 70
